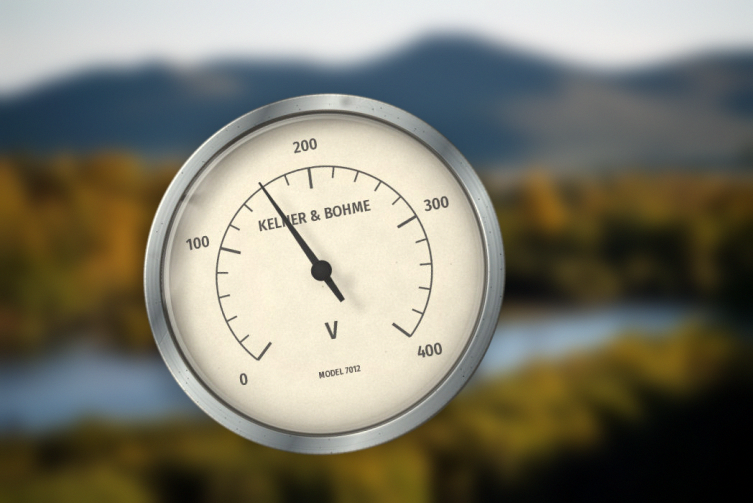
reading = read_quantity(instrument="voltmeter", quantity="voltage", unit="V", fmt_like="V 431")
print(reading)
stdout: V 160
